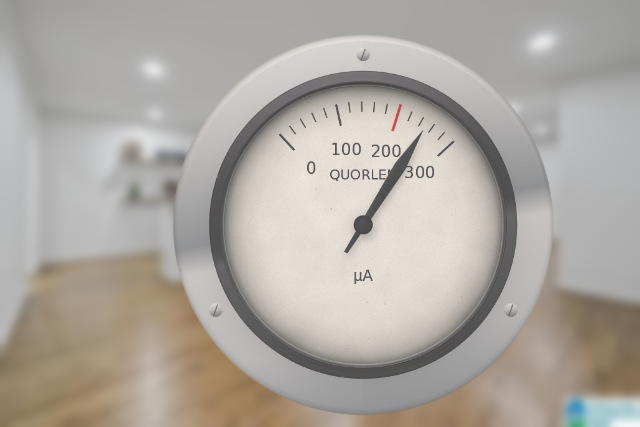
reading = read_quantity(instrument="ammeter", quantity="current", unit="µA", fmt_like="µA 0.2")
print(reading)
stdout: µA 250
